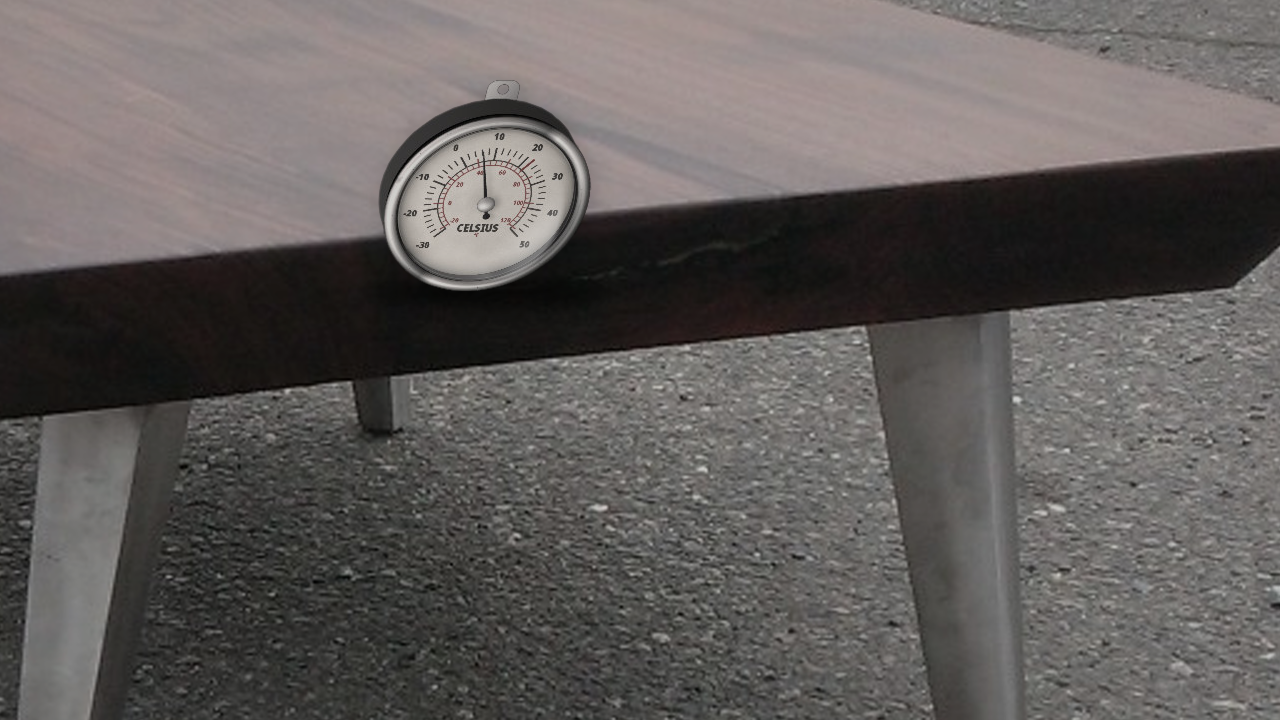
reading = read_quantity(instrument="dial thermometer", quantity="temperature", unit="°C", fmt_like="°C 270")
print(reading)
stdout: °C 6
